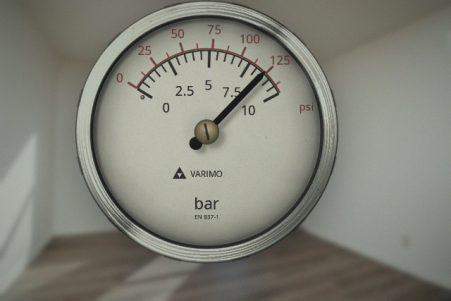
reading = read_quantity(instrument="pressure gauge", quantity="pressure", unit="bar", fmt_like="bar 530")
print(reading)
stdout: bar 8.5
